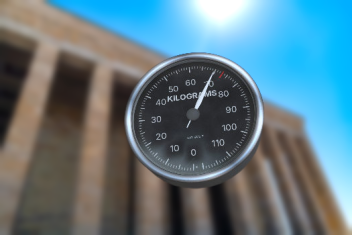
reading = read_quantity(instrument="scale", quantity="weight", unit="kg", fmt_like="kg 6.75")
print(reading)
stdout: kg 70
